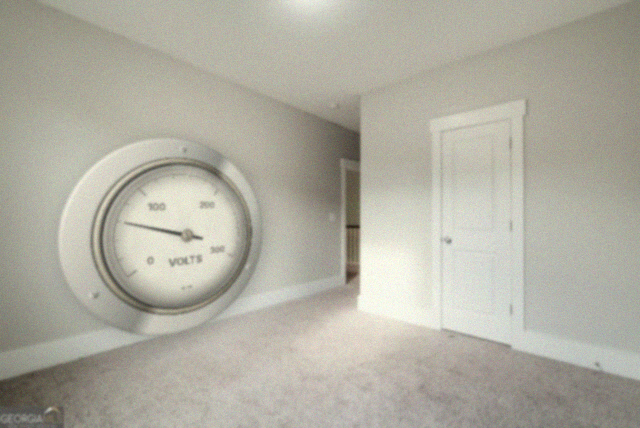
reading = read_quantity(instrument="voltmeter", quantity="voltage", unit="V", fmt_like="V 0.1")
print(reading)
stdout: V 60
